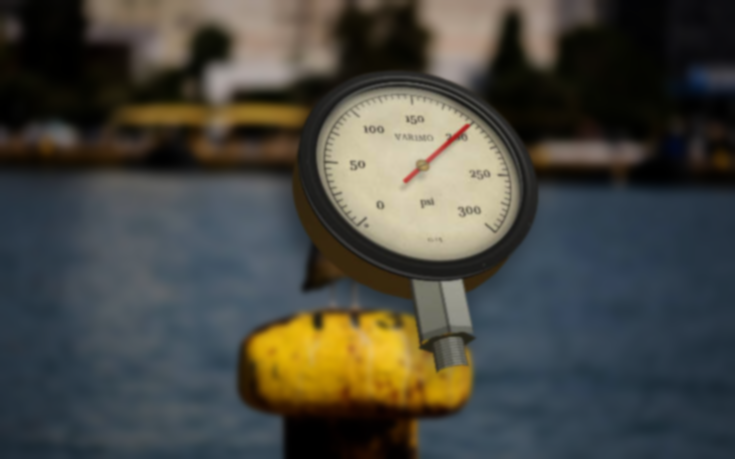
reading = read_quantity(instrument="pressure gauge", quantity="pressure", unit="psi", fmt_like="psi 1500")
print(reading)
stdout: psi 200
